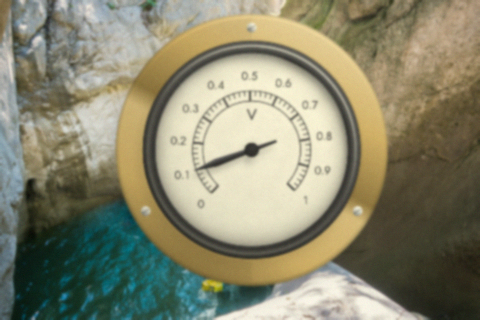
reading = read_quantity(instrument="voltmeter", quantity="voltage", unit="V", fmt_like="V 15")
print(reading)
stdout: V 0.1
